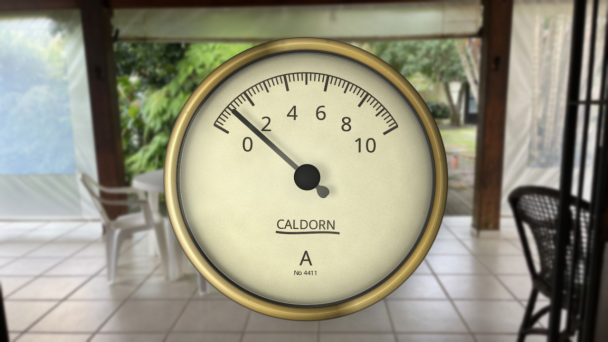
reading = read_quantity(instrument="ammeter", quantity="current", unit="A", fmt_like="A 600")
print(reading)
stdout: A 1
